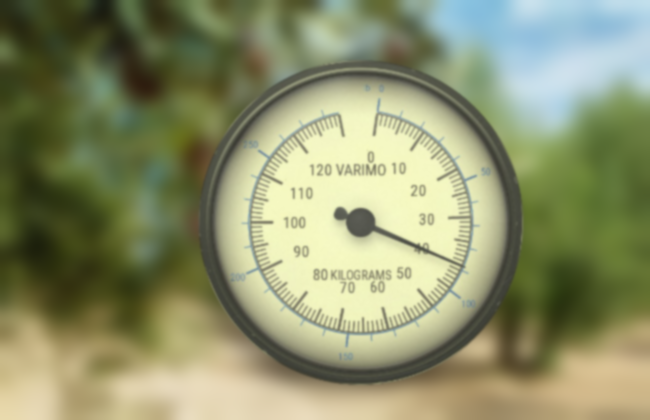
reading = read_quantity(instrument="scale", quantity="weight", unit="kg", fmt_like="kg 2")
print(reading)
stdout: kg 40
